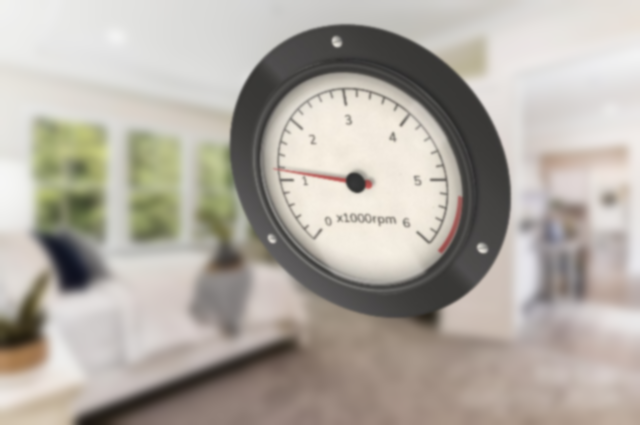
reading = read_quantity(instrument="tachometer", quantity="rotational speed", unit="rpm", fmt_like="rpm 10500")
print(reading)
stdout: rpm 1200
